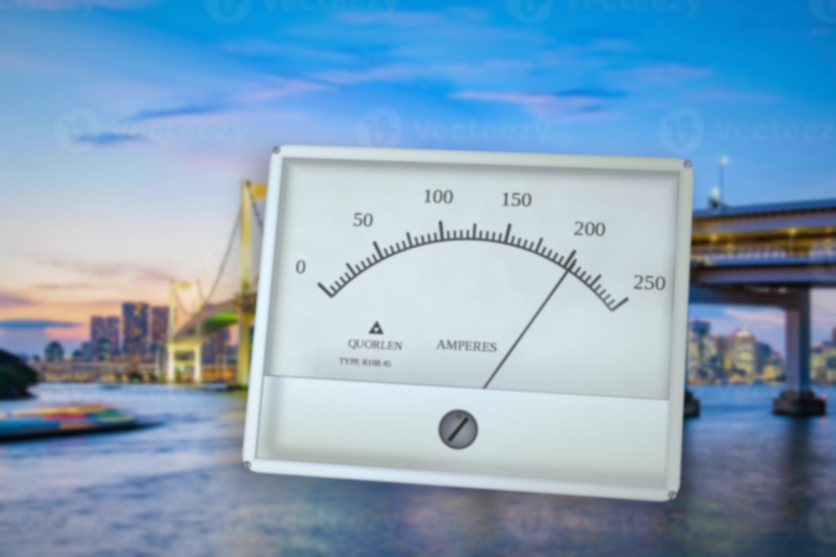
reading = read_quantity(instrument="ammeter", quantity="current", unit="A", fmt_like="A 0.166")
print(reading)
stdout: A 205
